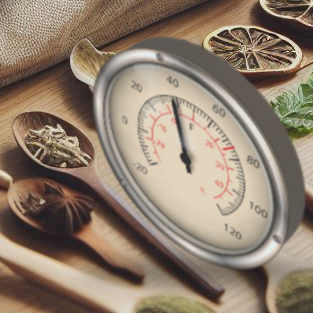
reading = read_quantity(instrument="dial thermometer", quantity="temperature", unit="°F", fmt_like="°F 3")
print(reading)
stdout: °F 40
